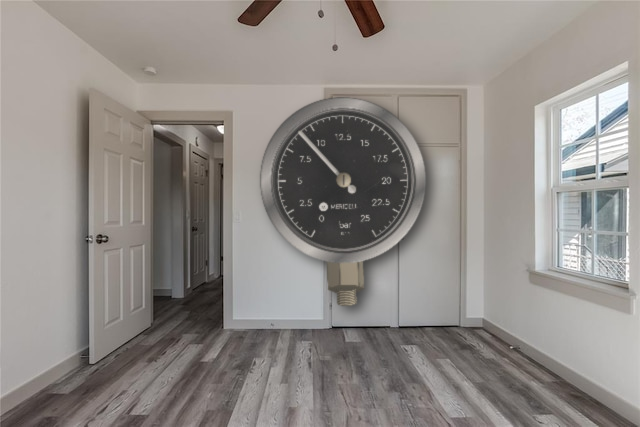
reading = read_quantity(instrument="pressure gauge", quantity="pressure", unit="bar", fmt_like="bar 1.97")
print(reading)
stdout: bar 9
